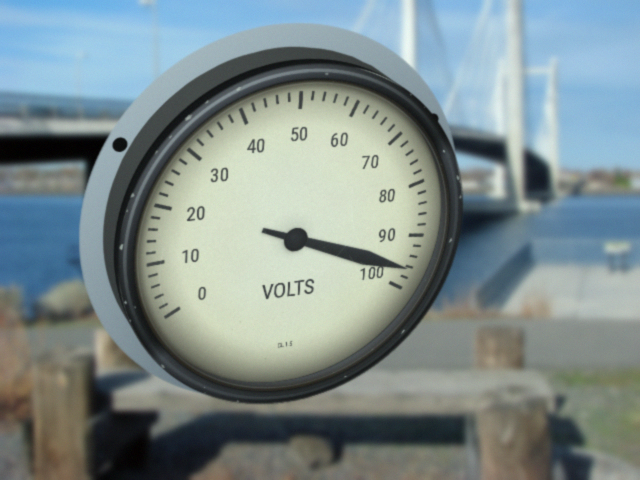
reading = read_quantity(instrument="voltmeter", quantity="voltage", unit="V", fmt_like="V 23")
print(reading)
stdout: V 96
